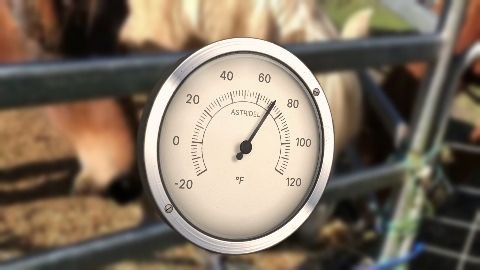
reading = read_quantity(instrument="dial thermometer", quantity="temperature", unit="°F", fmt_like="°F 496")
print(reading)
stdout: °F 70
